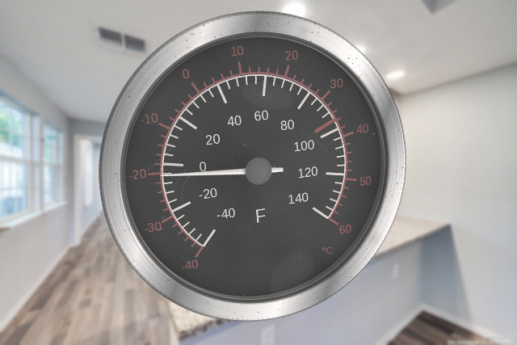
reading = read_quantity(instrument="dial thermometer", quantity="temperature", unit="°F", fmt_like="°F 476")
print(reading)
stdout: °F -4
